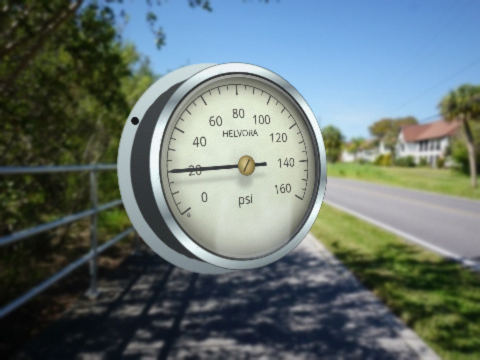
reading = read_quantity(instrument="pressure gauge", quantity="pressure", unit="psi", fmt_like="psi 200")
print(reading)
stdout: psi 20
